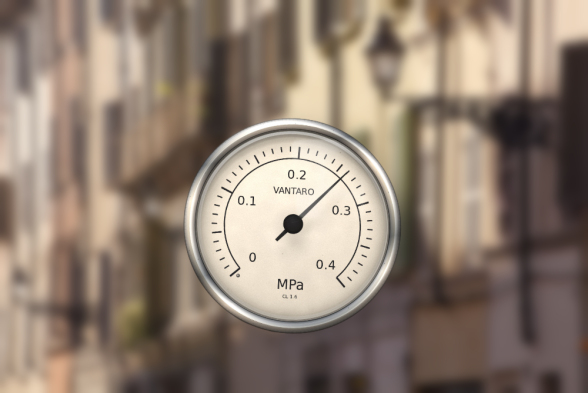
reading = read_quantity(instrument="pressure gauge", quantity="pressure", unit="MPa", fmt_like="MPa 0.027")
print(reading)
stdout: MPa 0.26
